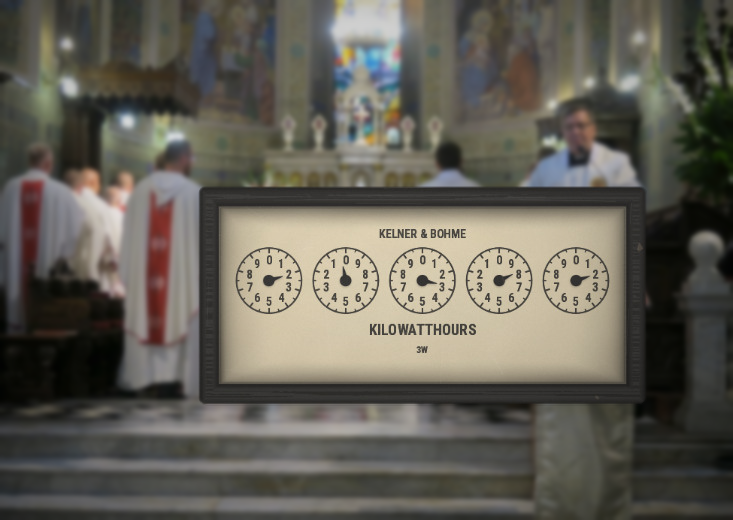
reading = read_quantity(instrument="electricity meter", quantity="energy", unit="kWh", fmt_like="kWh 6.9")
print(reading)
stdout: kWh 20282
